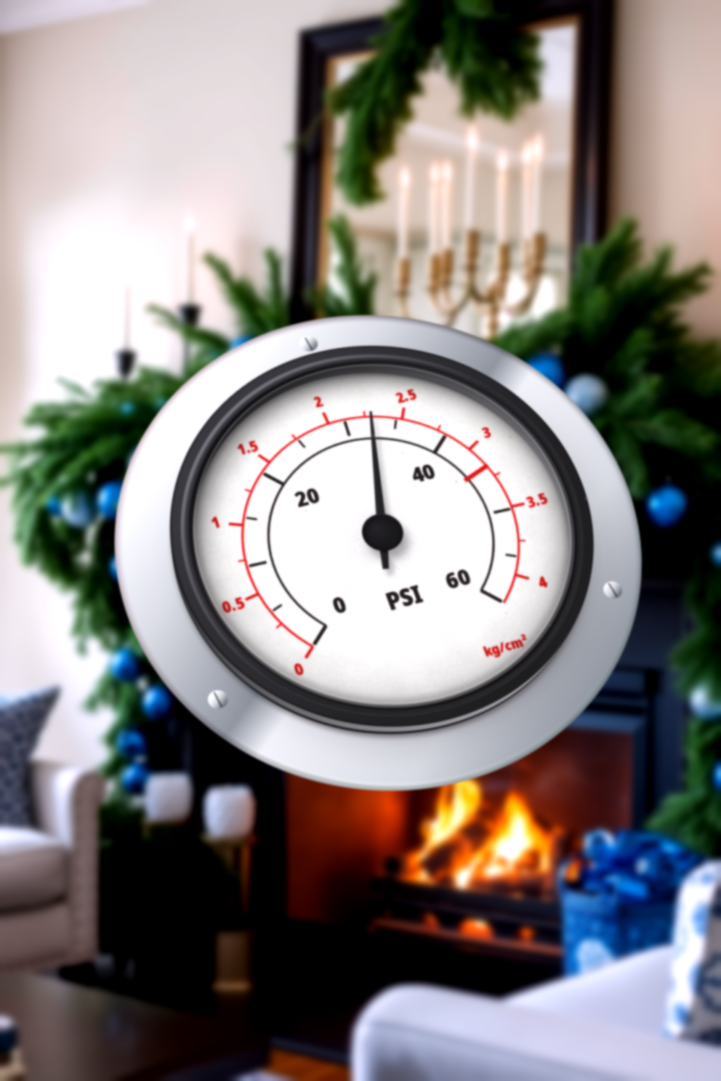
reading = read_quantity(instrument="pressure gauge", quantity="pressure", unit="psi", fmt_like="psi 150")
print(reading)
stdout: psi 32.5
